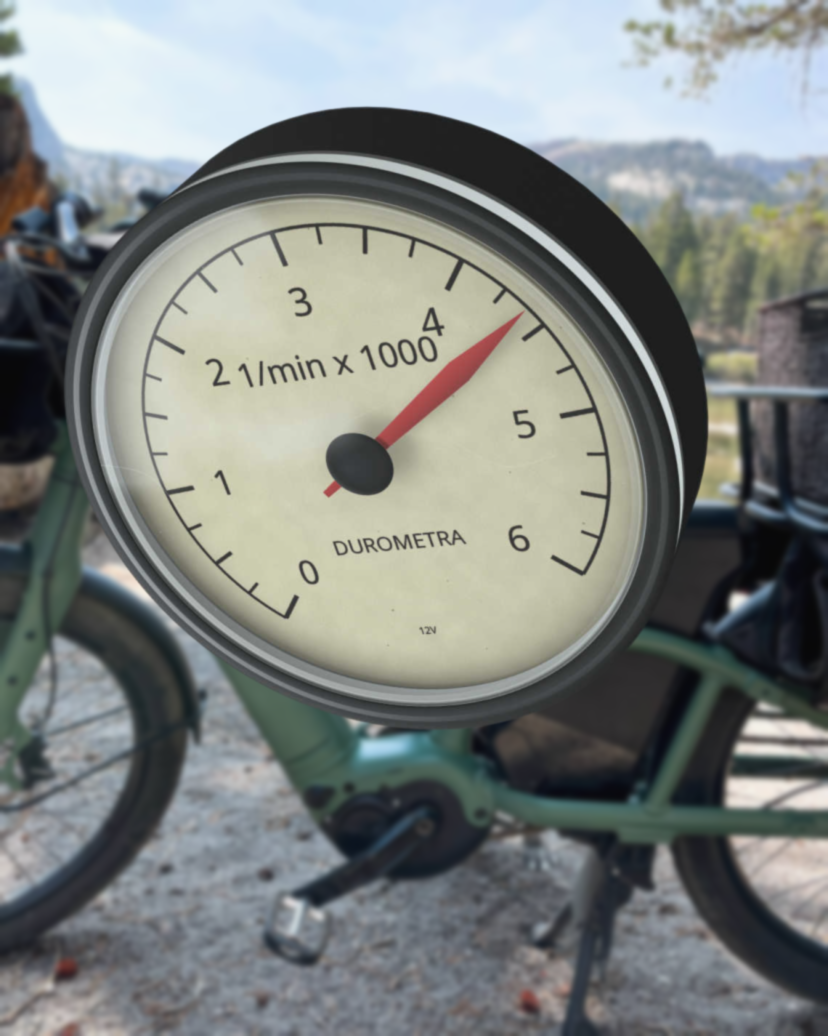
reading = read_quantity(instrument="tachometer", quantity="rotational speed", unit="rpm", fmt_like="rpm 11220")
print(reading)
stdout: rpm 4375
